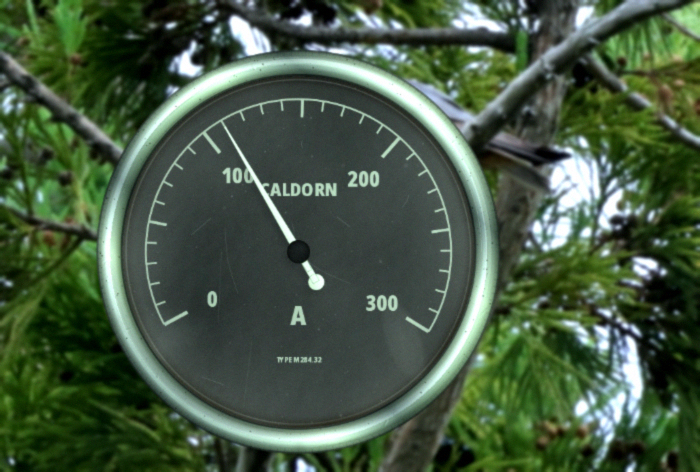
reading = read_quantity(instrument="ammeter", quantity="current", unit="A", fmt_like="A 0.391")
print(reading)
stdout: A 110
